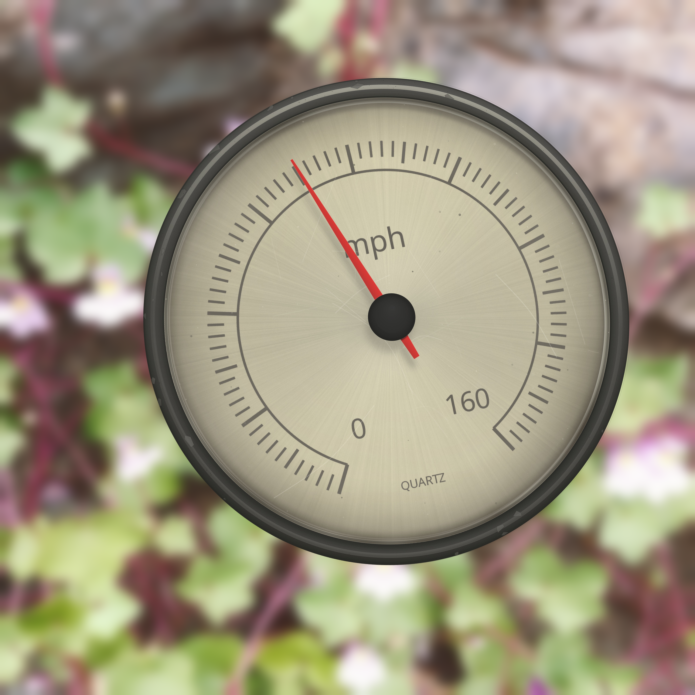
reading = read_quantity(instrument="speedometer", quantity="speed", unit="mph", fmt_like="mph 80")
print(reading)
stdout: mph 70
